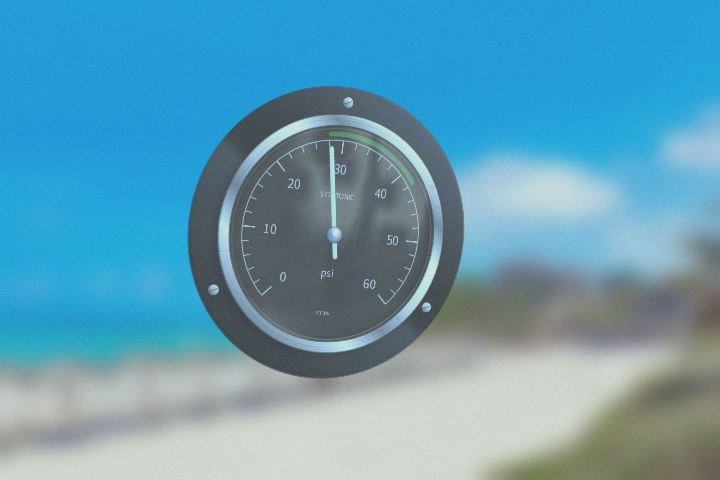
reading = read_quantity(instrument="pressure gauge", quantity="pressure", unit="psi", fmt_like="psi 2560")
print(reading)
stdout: psi 28
